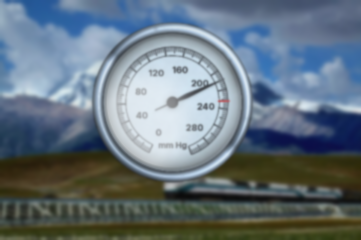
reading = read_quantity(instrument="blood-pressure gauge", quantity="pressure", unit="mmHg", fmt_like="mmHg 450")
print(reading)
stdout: mmHg 210
